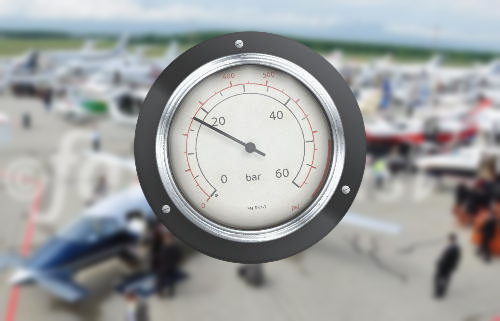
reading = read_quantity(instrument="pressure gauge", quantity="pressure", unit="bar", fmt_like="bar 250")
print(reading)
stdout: bar 17.5
